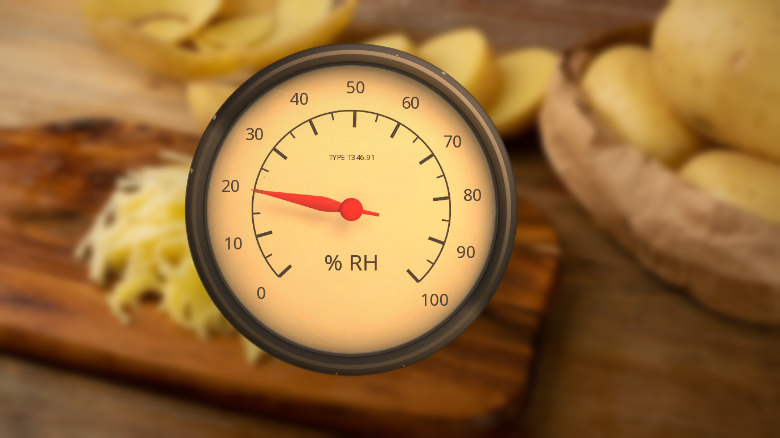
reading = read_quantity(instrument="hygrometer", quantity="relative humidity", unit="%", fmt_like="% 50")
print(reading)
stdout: % 20
